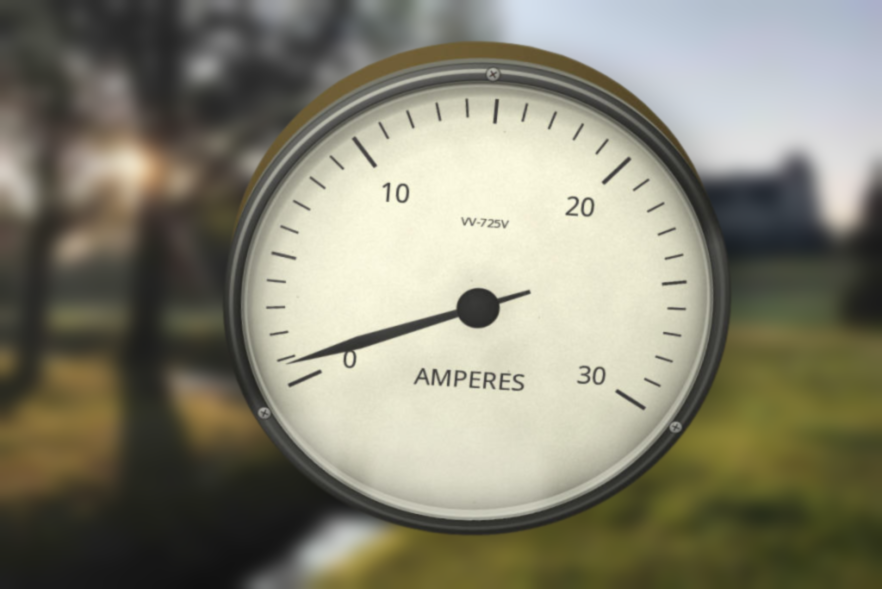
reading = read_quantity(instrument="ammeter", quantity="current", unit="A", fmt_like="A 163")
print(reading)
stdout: A 1
